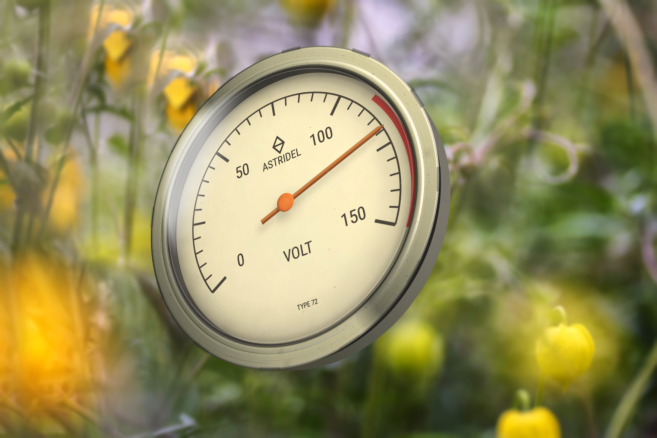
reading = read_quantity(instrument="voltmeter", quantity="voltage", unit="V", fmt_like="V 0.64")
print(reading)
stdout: V 120
